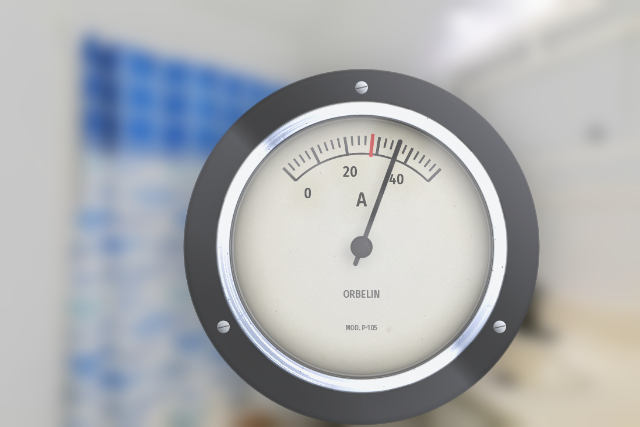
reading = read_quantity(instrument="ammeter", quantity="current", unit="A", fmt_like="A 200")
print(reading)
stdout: A 36
